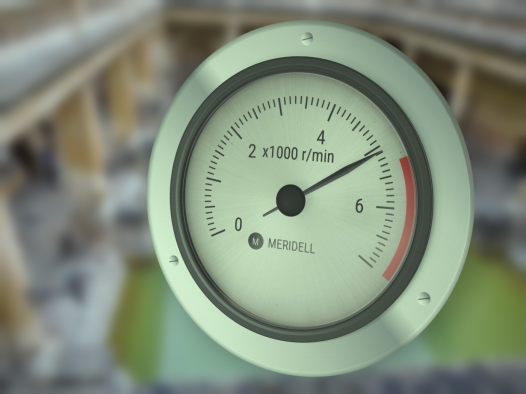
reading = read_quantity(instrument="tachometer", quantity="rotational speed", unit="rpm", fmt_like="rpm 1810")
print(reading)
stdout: rpm 5100
